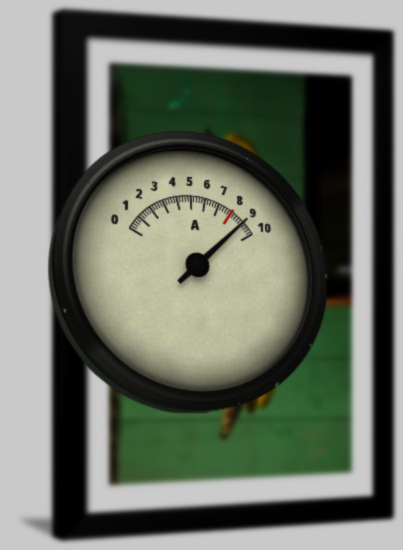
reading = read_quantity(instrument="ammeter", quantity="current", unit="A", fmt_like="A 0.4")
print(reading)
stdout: A 9
